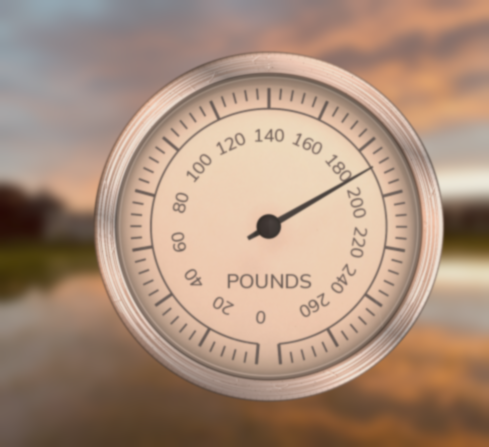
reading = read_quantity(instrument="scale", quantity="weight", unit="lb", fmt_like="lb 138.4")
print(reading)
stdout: lb 188
